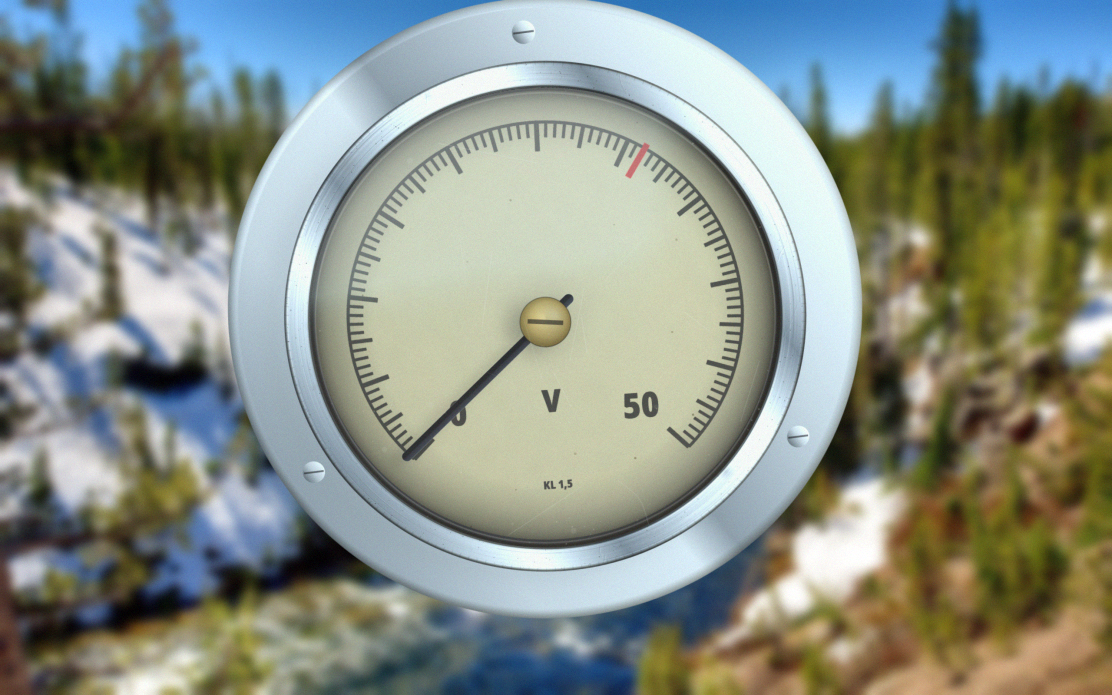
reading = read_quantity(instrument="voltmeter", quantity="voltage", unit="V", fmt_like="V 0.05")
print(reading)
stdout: V 0.5
